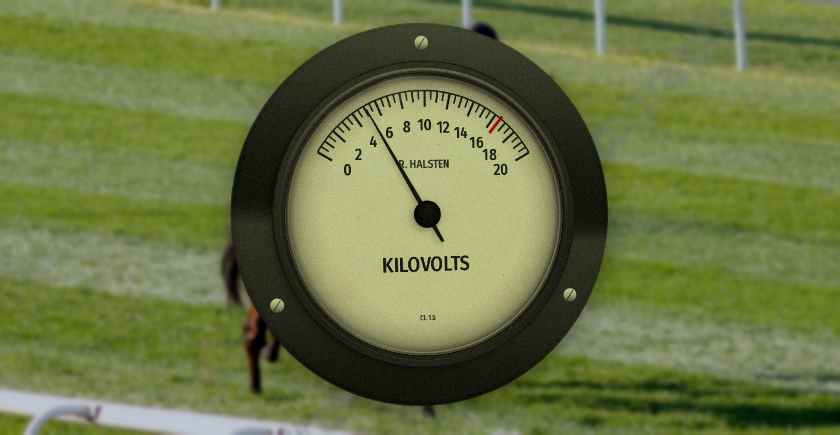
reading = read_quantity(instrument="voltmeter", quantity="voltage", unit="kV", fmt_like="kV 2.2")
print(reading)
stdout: kV 5
